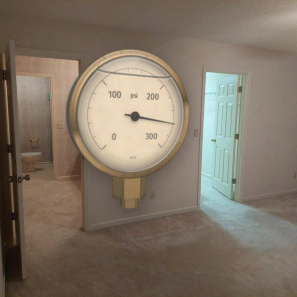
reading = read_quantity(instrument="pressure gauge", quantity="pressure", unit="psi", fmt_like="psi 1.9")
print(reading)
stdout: psi 260
